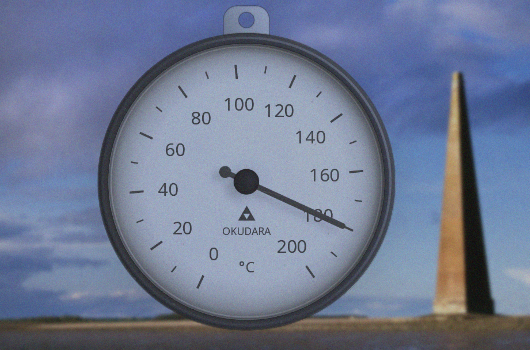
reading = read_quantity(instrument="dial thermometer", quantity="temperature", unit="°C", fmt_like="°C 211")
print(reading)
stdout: °C 180
